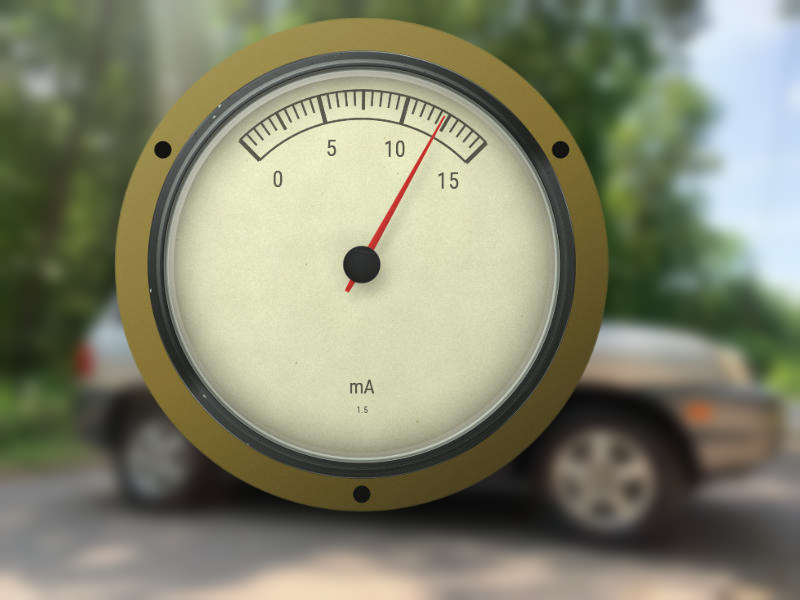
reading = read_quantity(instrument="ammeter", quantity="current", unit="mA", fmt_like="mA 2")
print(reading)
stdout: mA 12.25
